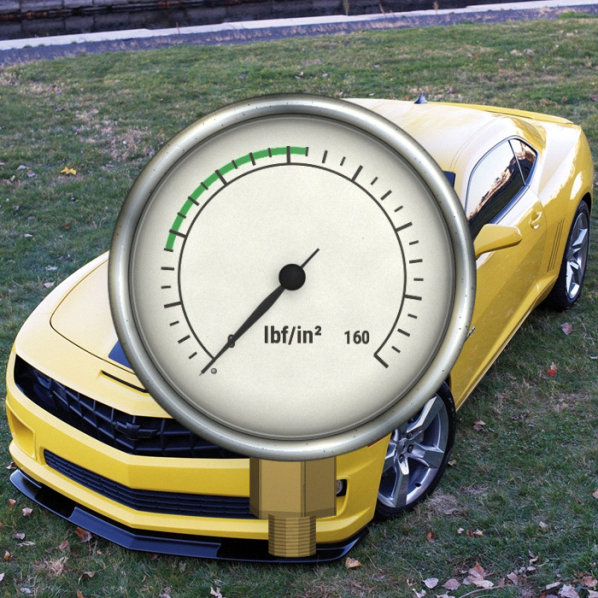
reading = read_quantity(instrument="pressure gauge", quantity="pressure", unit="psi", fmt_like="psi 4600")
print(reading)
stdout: psi 0
